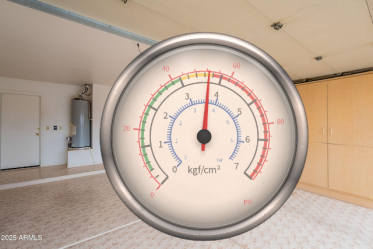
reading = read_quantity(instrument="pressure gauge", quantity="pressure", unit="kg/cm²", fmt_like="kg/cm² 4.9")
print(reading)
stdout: kg/cm² 3.7
